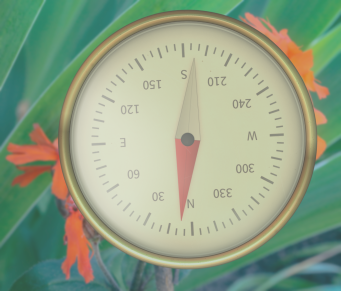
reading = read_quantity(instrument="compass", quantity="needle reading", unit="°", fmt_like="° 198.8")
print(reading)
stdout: ° 7.5
